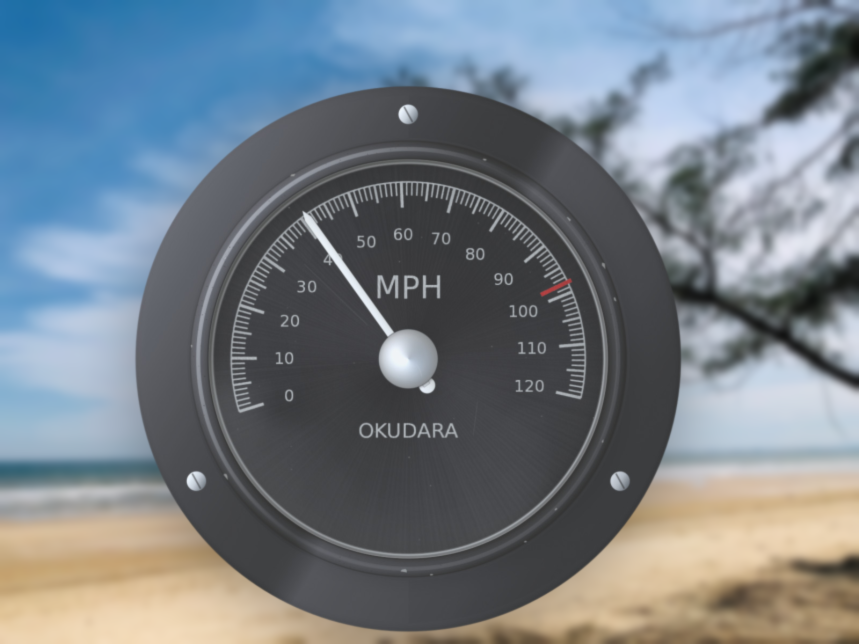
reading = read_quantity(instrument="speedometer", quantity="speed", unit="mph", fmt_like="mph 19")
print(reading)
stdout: mph 41
